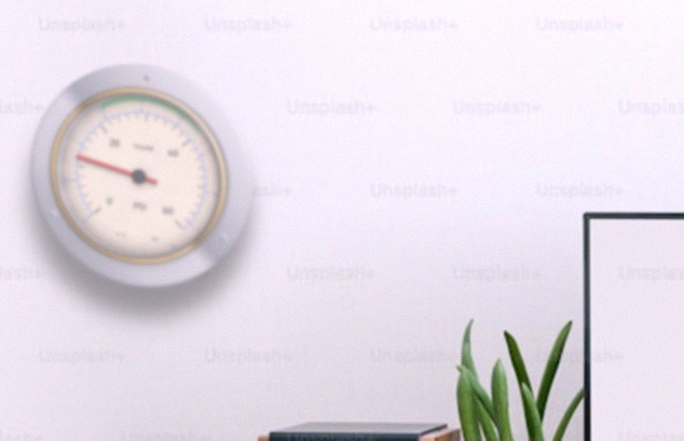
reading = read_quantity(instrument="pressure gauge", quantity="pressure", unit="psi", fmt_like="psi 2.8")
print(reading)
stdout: psi 12
